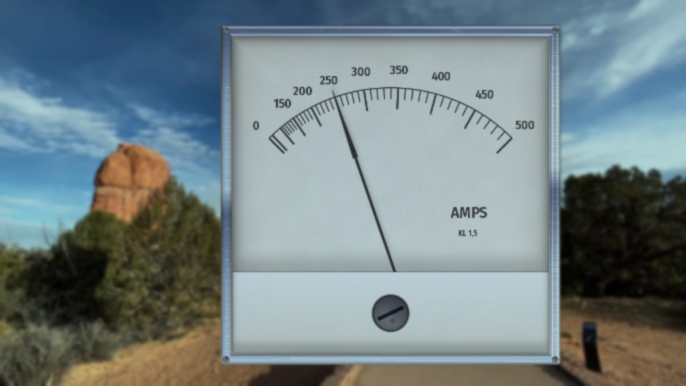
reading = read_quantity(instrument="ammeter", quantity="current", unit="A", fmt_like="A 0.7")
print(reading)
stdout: A 250
